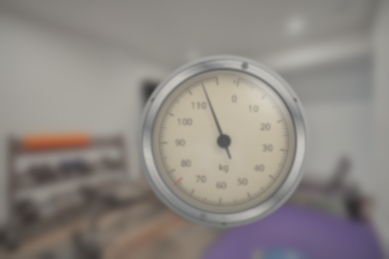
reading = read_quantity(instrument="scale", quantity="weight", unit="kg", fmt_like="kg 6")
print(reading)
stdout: kg 115
